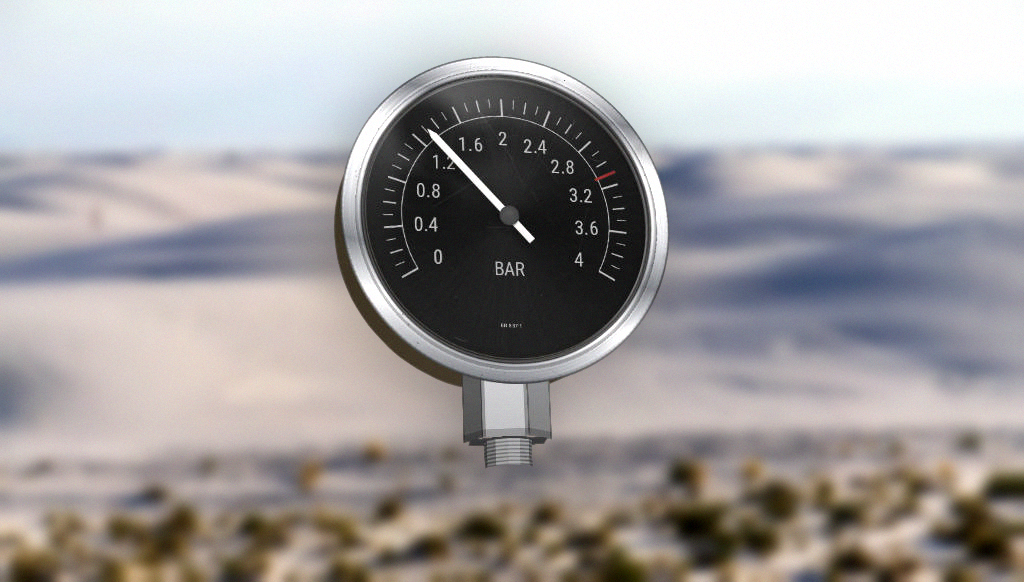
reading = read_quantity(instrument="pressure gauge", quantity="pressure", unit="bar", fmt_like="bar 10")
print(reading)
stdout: bar 1.3
